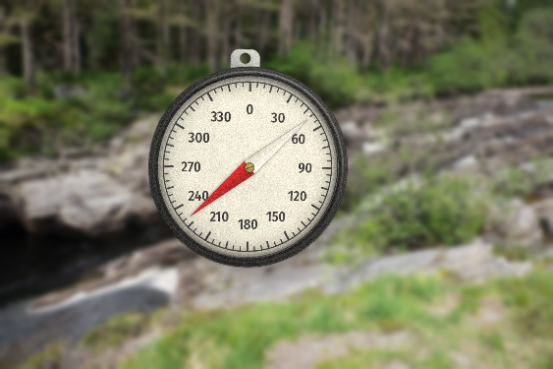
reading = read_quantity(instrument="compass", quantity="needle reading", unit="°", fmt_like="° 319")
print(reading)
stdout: ° 230
